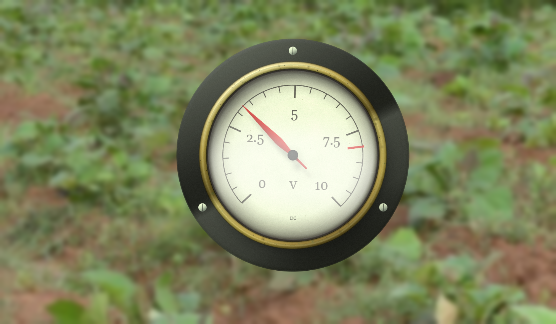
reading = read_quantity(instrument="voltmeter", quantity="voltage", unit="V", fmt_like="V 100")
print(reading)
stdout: V 3.25
